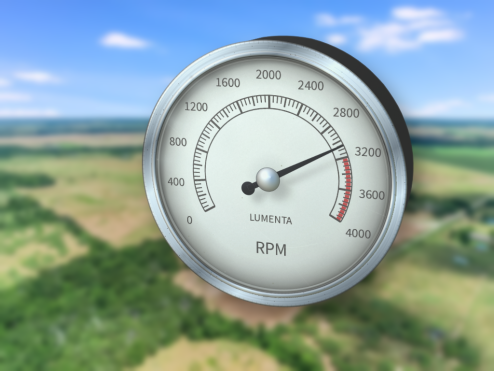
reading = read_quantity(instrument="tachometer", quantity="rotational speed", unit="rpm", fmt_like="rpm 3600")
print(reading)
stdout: rpm 3050
